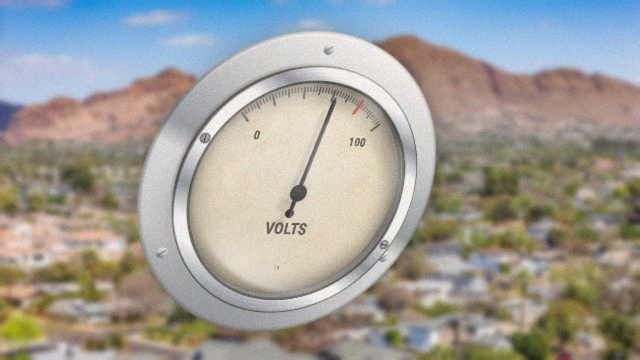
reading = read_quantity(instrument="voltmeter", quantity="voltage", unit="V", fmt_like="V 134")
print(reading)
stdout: V 60
